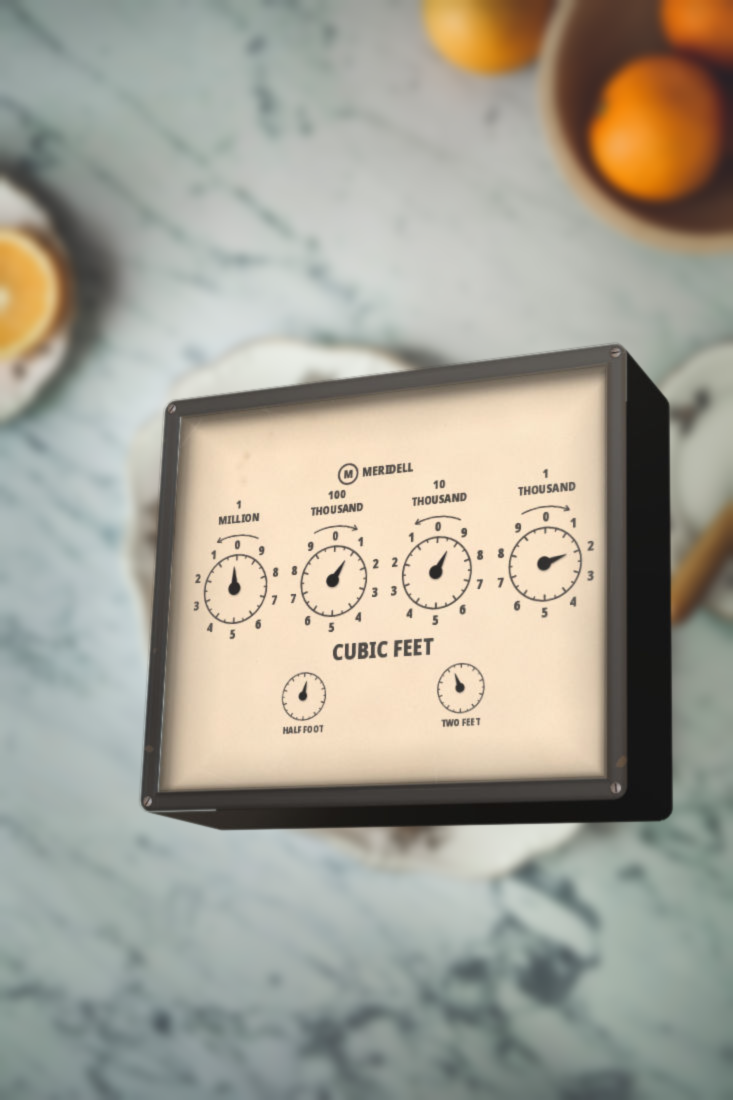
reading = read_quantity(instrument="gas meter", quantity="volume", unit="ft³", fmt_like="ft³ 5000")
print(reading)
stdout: ft³ 9200
